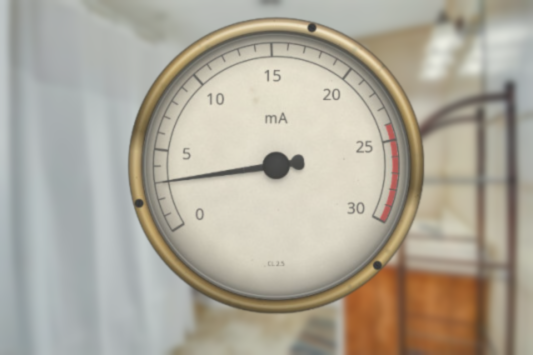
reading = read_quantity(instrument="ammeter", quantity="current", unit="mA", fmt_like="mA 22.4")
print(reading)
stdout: mA 3
